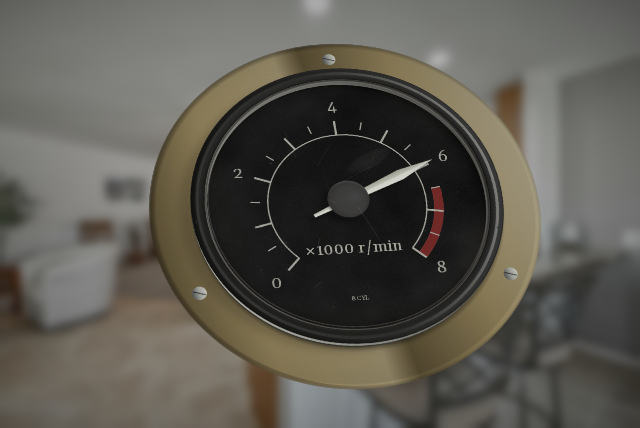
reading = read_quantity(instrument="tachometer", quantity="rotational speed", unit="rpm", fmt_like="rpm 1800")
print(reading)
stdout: rpm 6000
